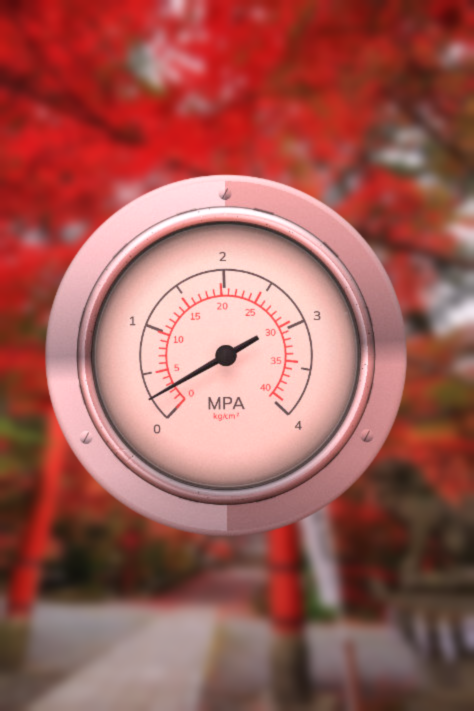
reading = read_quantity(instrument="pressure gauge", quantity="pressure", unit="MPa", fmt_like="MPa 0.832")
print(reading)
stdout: MPa 0.25
